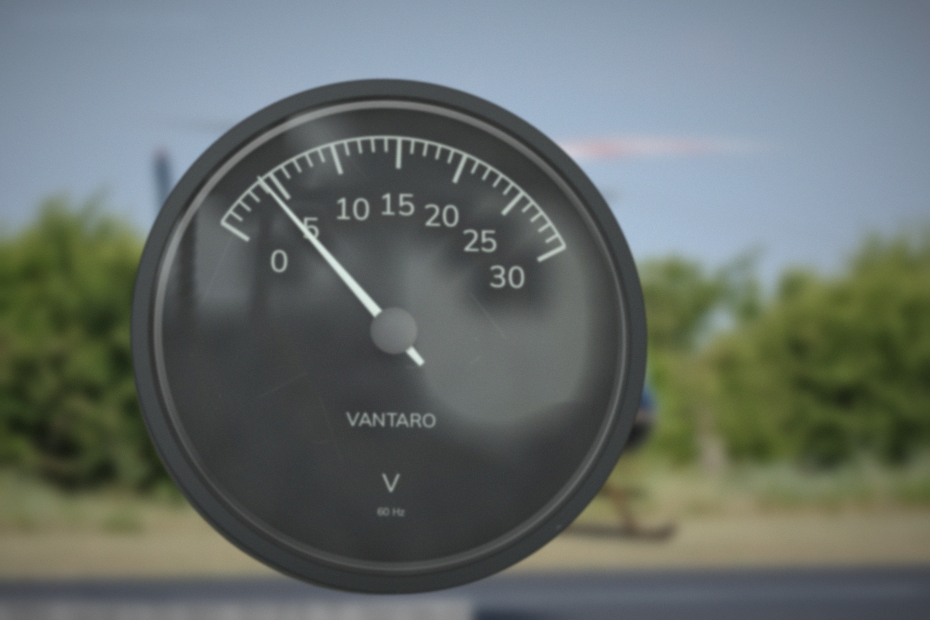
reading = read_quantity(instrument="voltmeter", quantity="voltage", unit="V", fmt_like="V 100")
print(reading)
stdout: V 4
